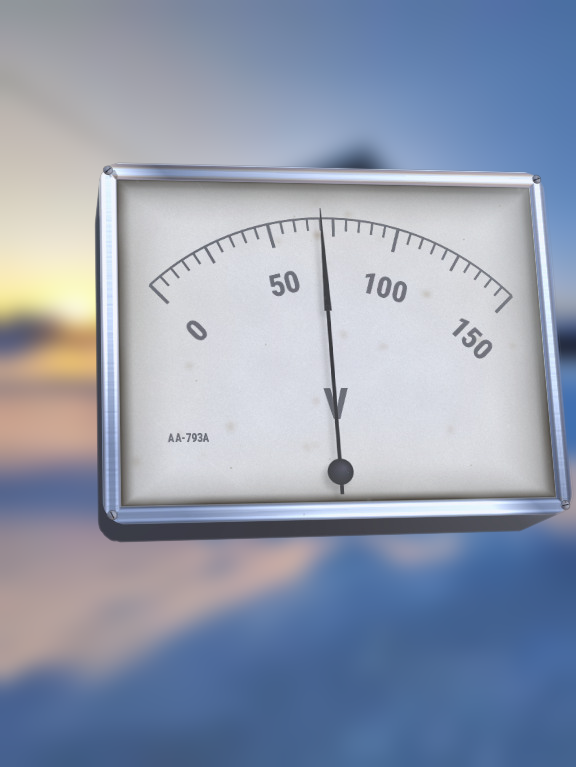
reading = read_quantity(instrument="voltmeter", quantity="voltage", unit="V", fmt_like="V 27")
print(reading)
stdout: V 70
